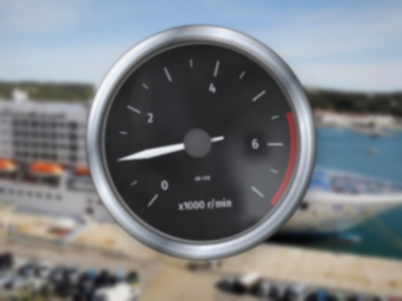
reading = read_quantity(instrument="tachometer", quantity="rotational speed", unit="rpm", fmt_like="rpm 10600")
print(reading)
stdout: rpm 1000
